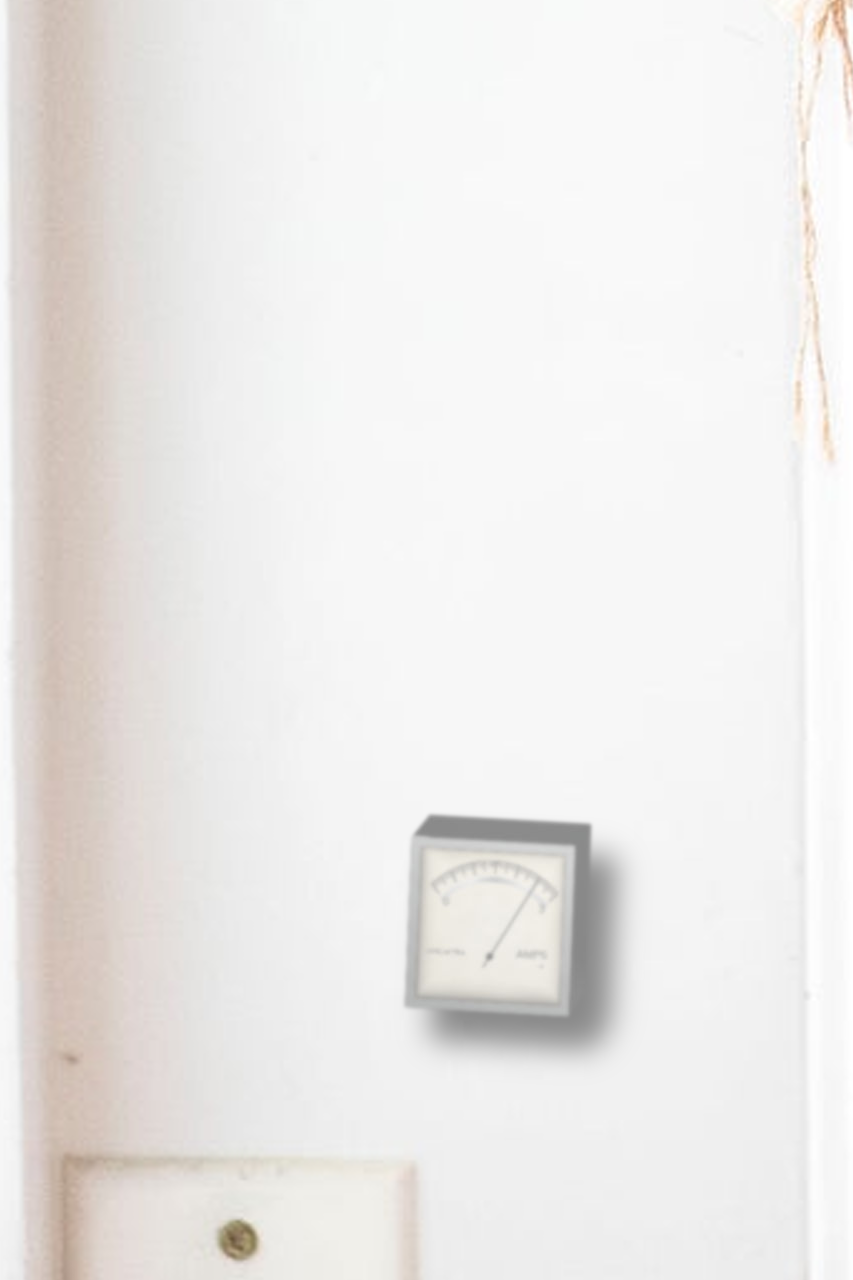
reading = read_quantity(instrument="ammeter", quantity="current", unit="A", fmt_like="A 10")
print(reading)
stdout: A 2.5
